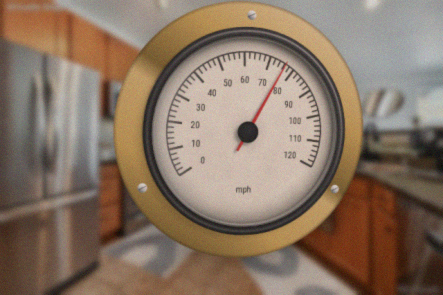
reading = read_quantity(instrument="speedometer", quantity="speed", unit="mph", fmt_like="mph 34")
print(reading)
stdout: mph 76
